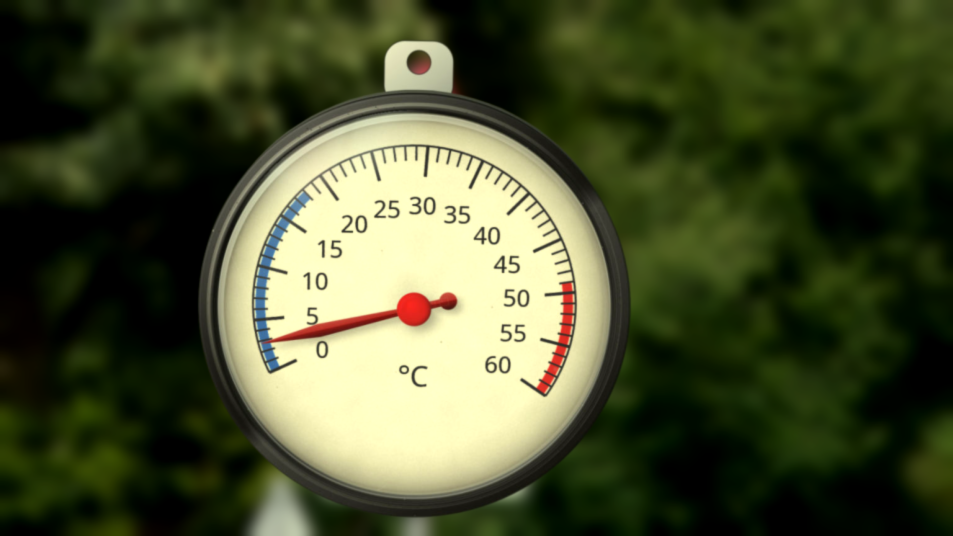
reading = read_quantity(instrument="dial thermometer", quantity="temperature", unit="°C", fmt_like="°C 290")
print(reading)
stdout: °C 3
